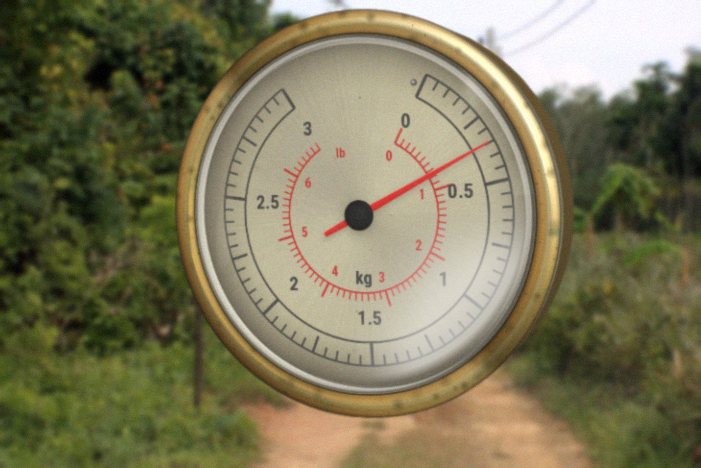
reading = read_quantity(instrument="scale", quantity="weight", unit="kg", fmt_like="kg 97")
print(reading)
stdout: kg 0.35
